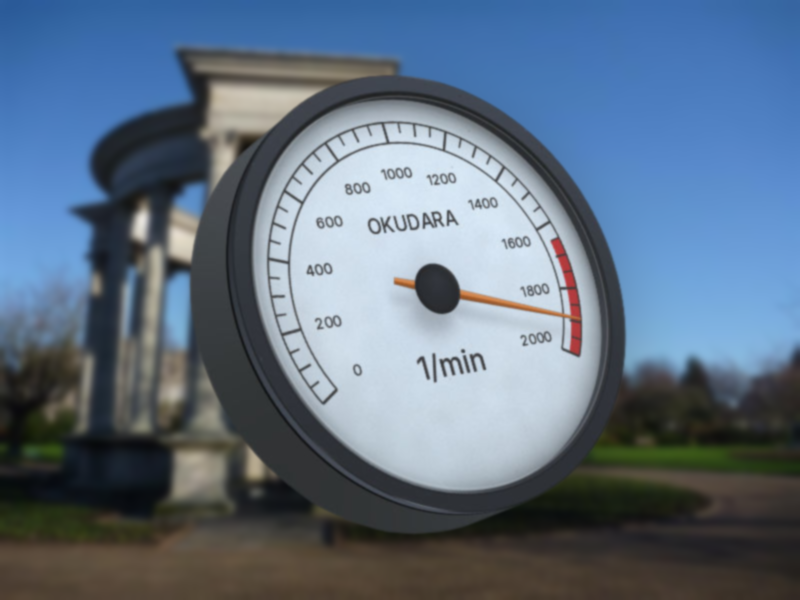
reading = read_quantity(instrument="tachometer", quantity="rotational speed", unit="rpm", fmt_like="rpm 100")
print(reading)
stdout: rpm 1900
